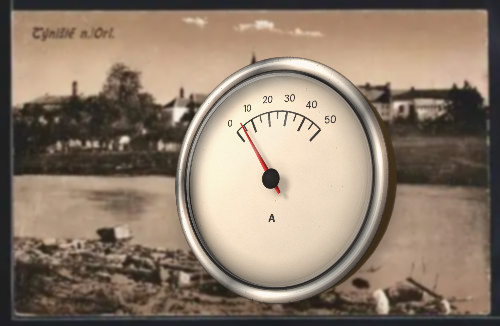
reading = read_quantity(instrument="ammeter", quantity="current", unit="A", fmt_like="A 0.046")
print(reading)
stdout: A 5
